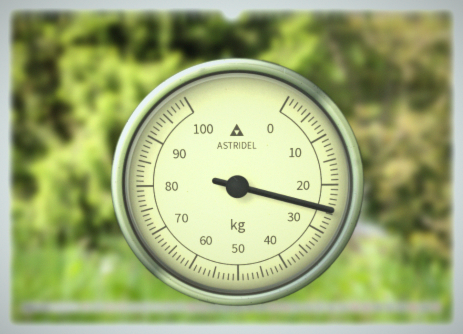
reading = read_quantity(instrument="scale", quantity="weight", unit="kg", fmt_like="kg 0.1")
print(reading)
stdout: kg 25
